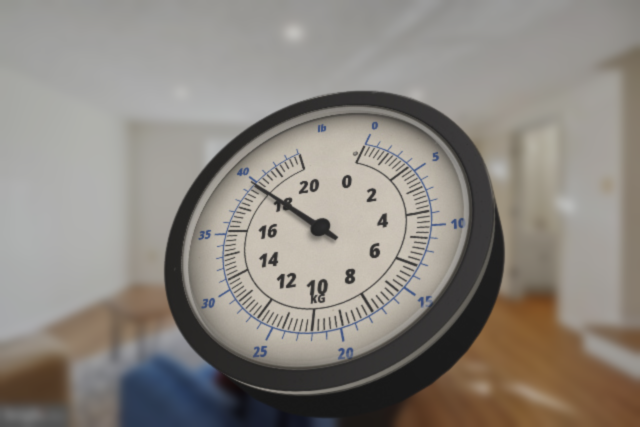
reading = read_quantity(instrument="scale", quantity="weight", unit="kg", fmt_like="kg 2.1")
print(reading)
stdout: kg 18
